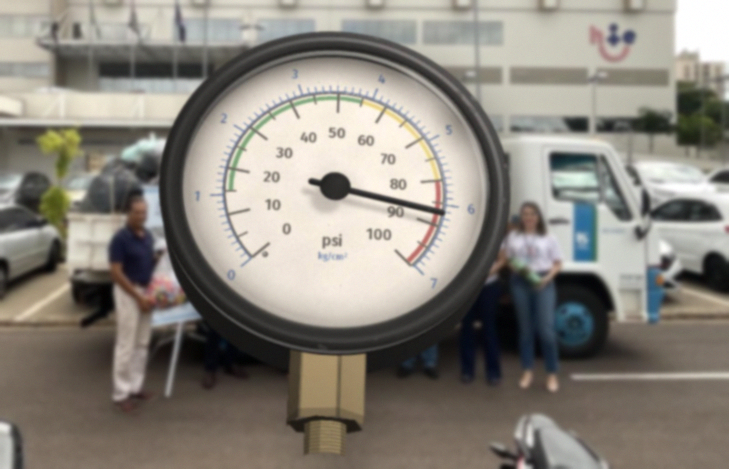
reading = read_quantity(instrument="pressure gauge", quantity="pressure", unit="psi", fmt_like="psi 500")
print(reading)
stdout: psi 87.5
